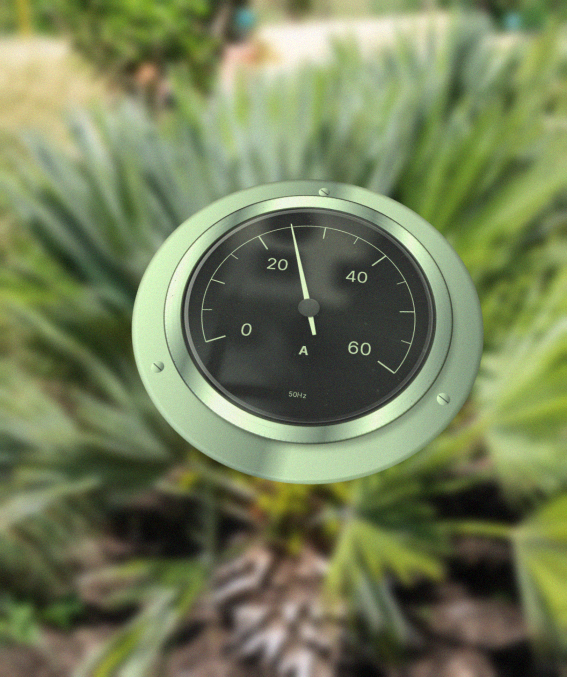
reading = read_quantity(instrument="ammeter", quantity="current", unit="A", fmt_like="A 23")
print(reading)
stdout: A 25
